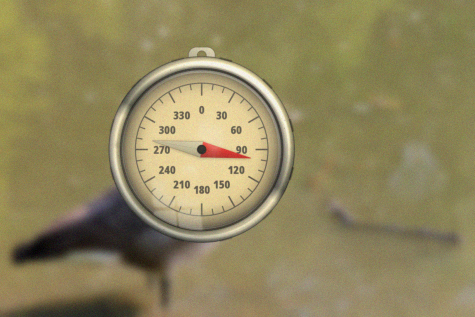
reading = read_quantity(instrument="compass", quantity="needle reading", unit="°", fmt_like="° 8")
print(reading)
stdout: ° 100
